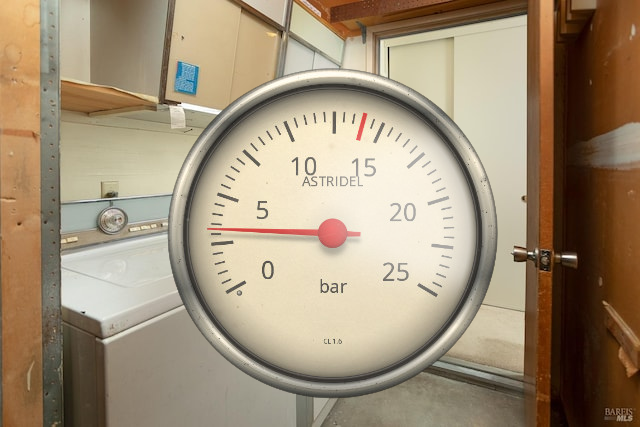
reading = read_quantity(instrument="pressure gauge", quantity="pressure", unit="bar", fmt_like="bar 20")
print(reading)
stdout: bar 3.25
